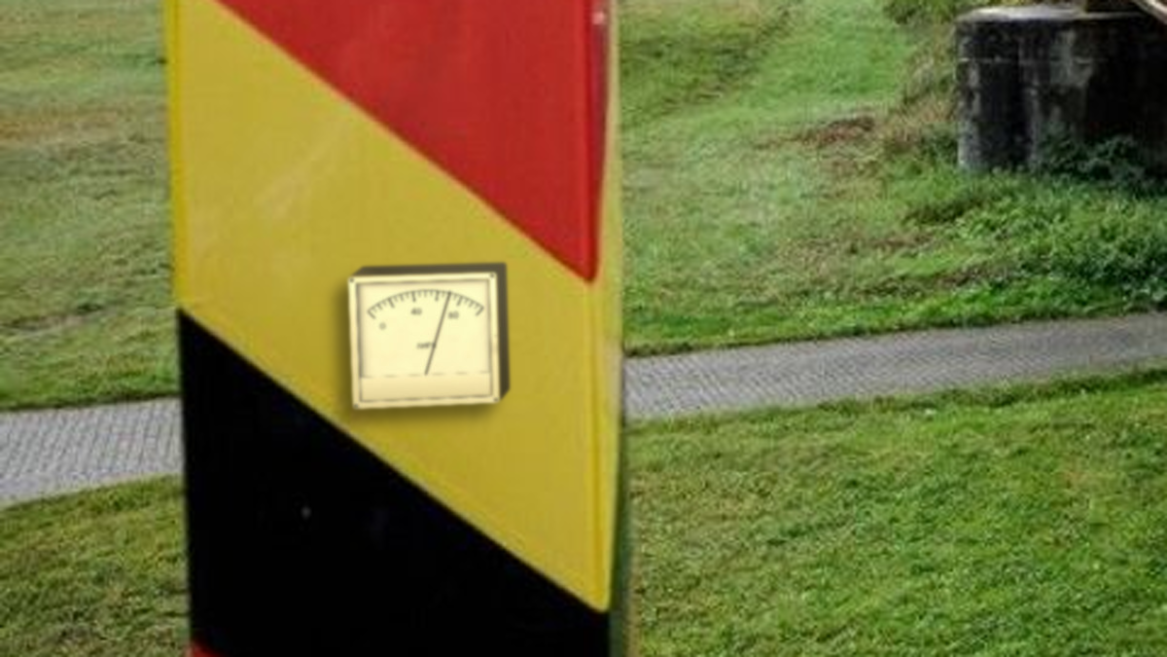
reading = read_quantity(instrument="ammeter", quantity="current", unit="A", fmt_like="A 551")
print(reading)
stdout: A 70
